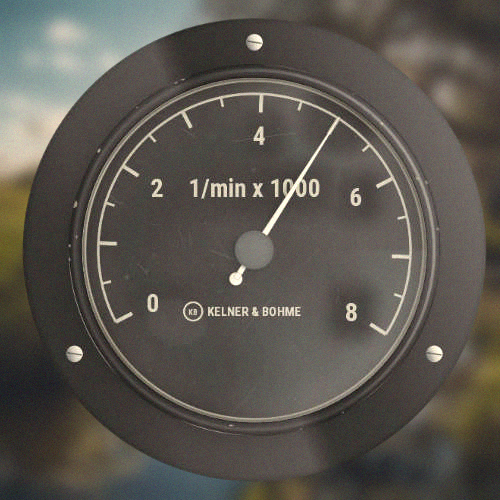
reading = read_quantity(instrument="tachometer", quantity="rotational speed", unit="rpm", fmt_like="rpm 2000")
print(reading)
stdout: rpm 5000
